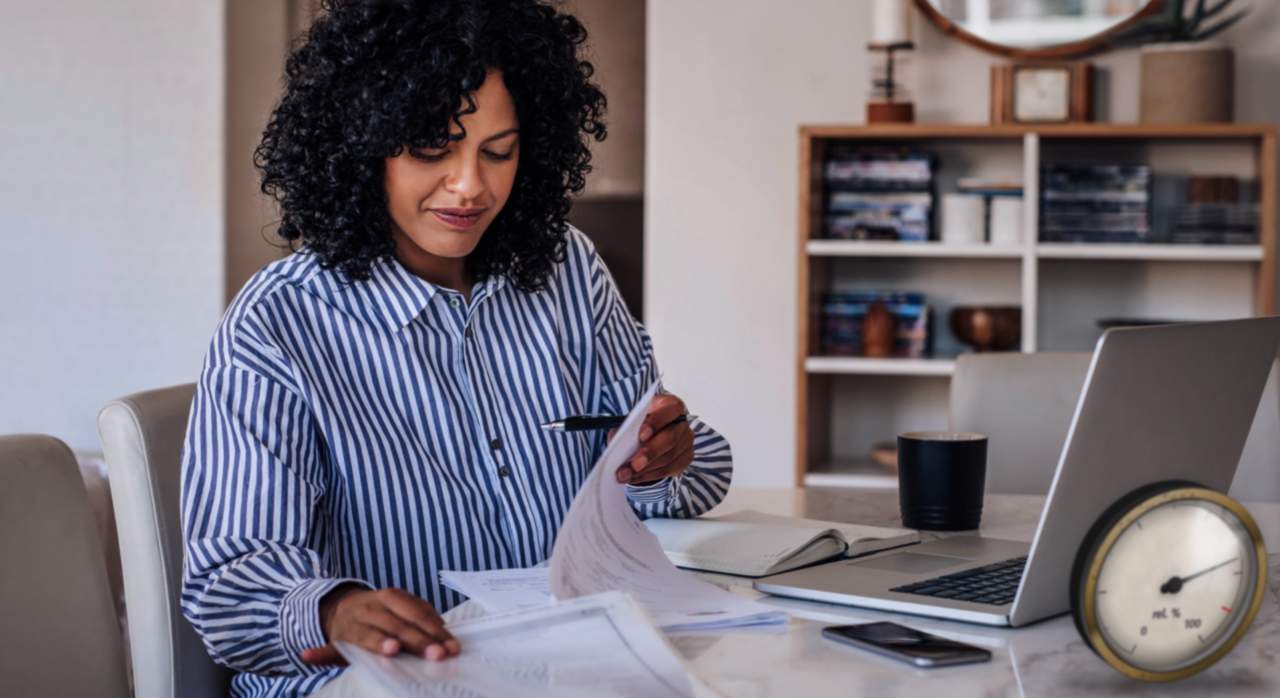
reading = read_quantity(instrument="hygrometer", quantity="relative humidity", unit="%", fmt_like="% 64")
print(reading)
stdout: % 75
